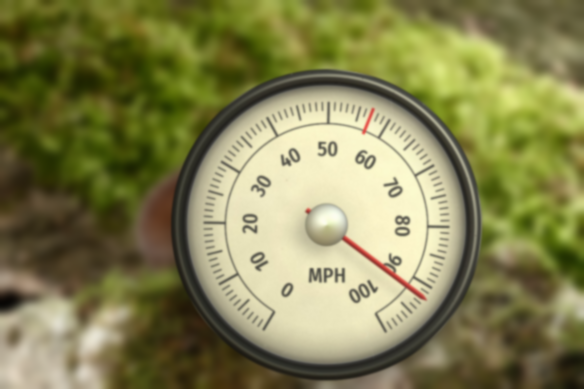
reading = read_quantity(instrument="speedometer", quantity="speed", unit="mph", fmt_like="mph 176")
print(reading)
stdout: mph 92
